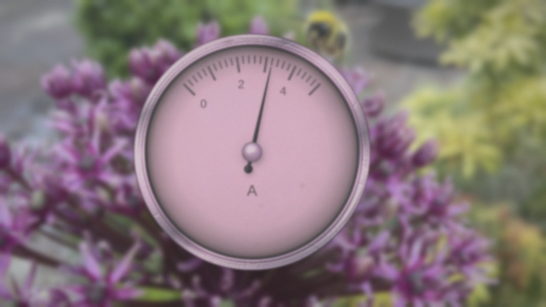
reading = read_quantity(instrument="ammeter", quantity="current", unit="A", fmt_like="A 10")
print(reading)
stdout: A 3.2
